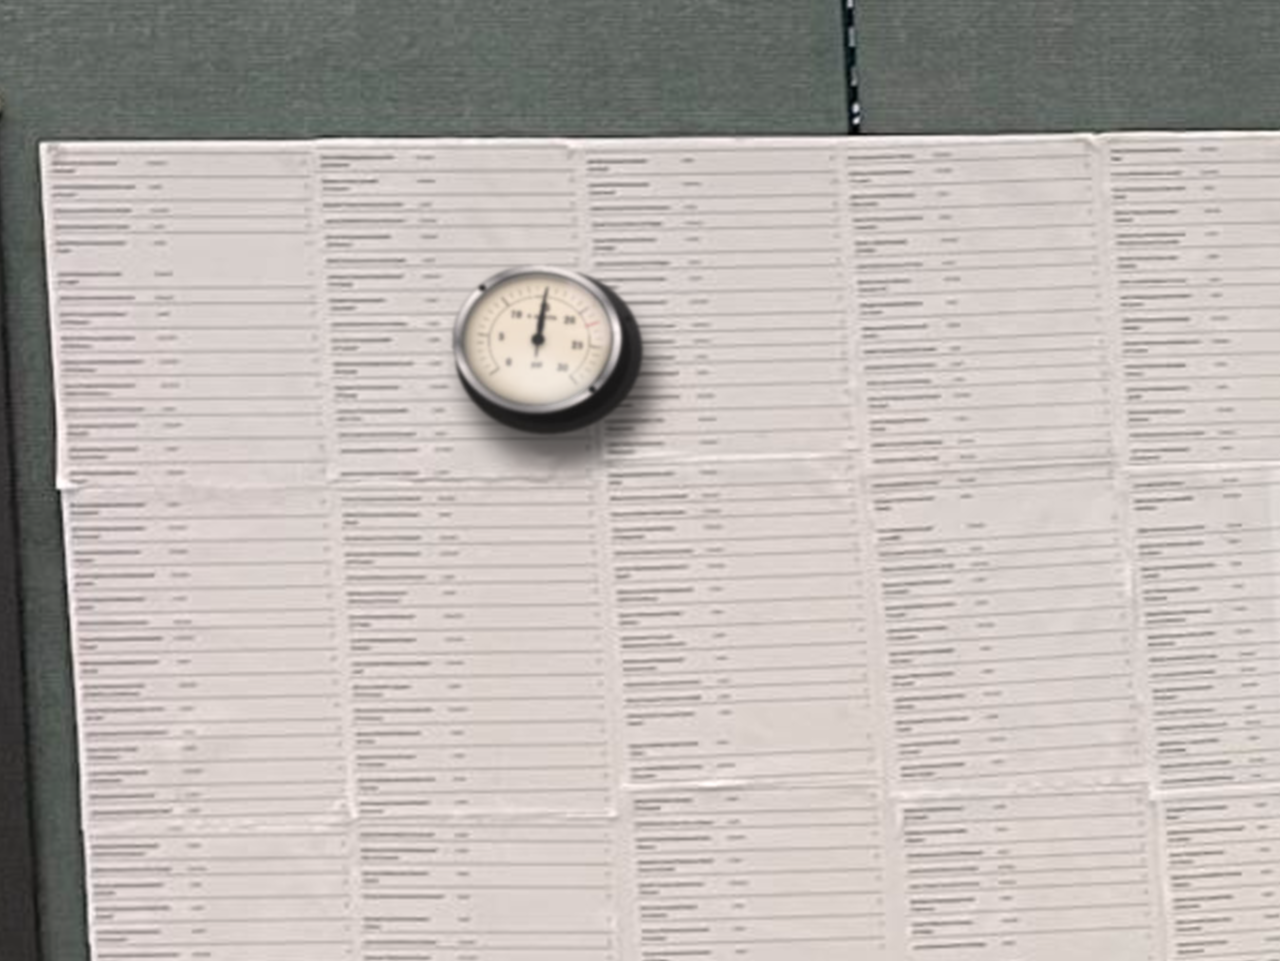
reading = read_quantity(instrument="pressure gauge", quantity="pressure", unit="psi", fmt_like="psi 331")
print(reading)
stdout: psi 15
